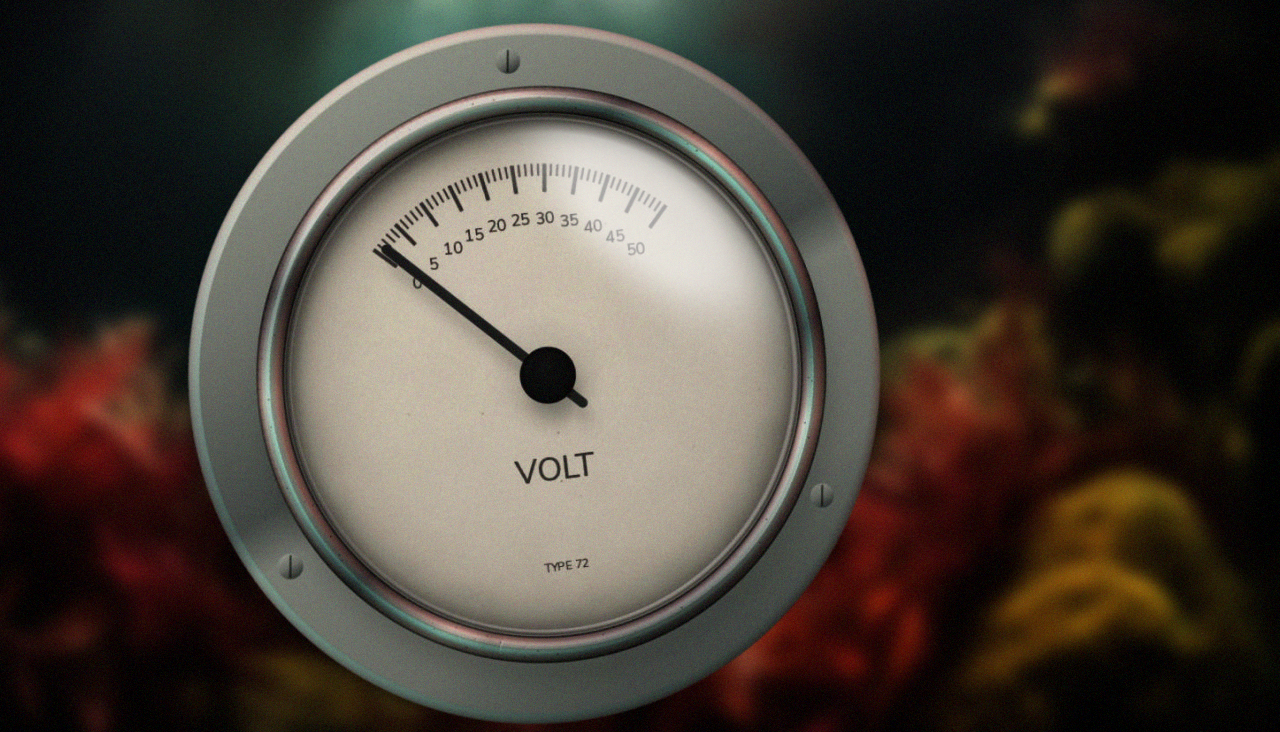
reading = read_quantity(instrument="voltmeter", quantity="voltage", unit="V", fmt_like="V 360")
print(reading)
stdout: V 1
